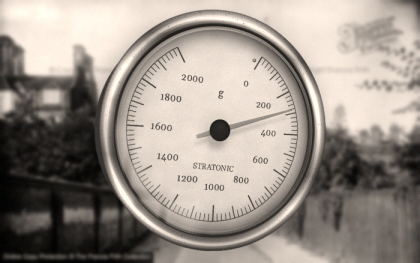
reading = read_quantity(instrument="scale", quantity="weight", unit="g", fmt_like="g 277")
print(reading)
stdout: g 280
